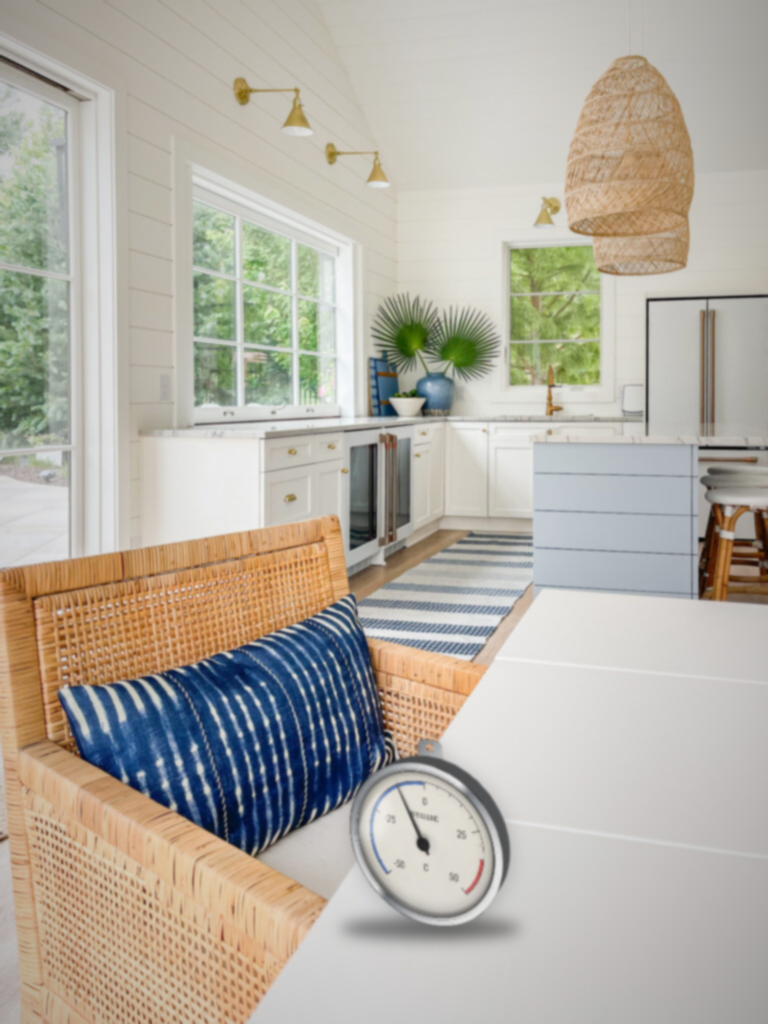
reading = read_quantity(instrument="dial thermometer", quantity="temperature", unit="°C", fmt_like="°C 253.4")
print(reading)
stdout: °C -10
